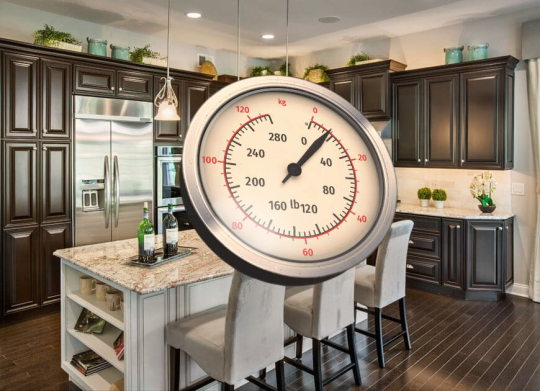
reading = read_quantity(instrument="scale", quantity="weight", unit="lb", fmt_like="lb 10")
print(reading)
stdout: lb 16
